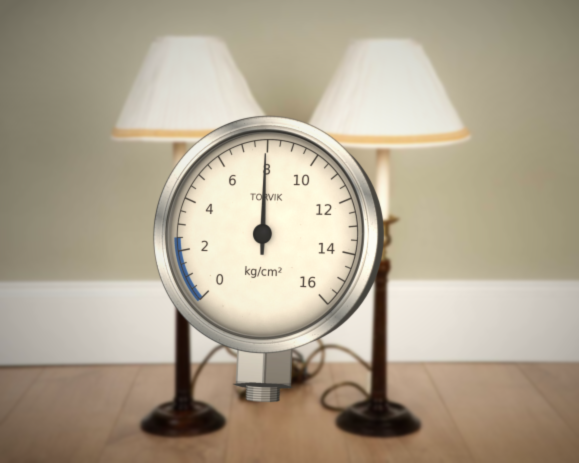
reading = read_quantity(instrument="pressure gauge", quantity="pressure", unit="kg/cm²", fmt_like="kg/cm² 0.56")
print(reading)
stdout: kg/cm² 8
